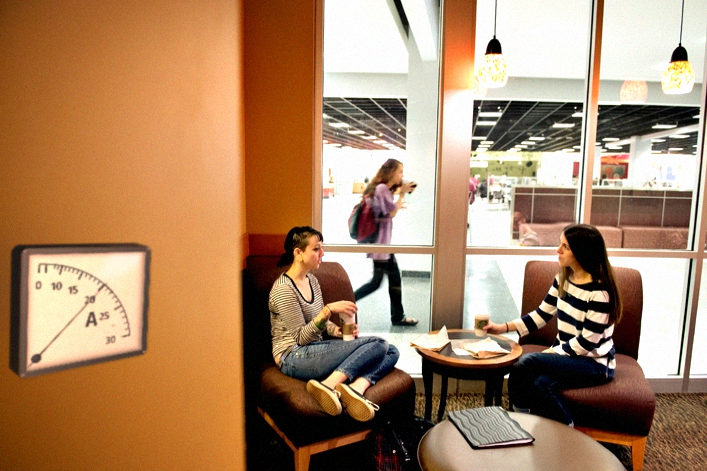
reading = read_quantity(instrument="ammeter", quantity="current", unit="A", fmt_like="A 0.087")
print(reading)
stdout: A 20
